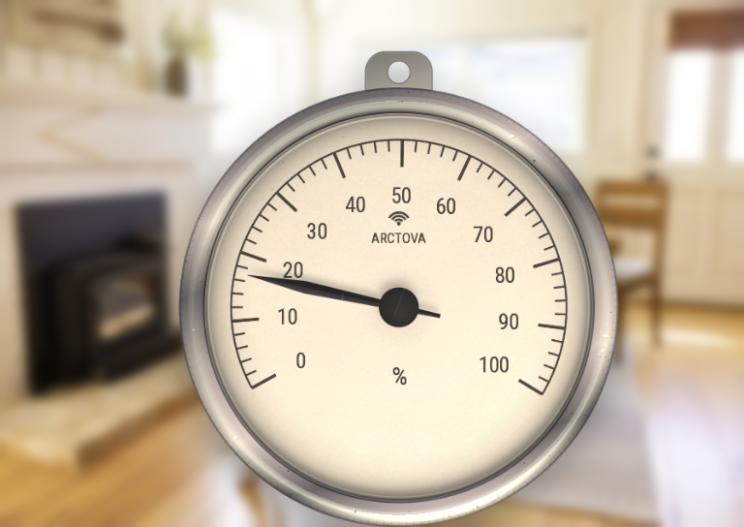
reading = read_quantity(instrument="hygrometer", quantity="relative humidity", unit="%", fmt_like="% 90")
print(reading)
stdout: % 17
